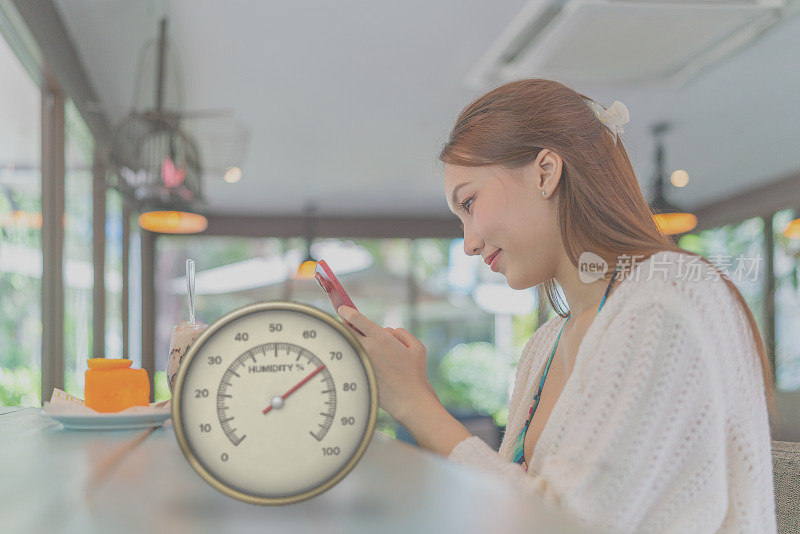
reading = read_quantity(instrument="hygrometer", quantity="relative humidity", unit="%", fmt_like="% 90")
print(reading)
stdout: % 70
